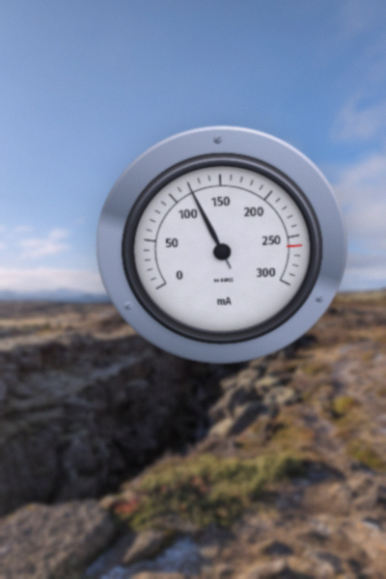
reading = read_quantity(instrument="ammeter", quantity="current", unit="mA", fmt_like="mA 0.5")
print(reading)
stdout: mA 120
